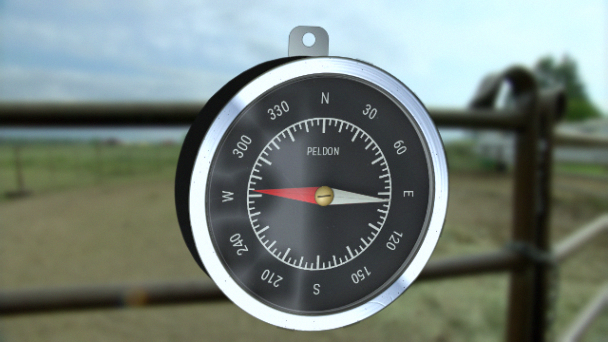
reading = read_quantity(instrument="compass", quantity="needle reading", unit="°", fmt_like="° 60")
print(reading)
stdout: ° 275
